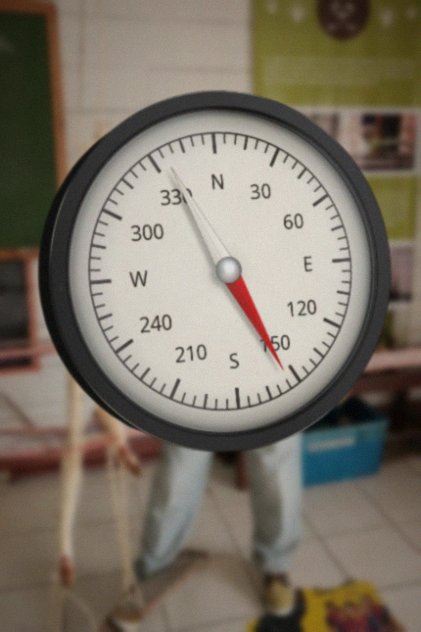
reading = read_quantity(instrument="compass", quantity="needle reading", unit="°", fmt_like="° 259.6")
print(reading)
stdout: ° 155
